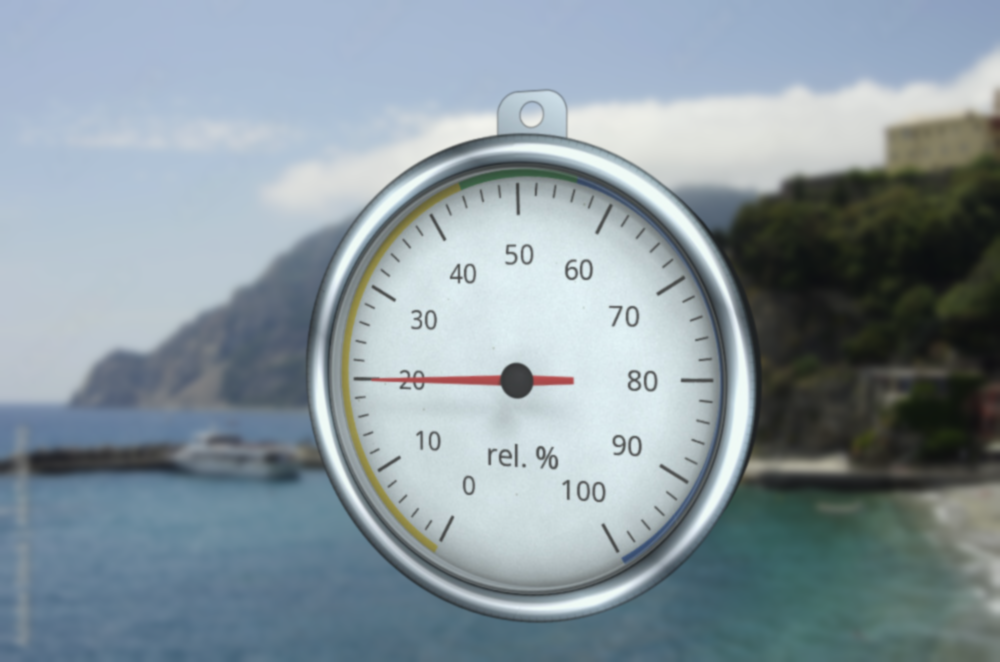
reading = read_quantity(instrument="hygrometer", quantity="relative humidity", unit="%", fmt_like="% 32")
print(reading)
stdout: % 20
